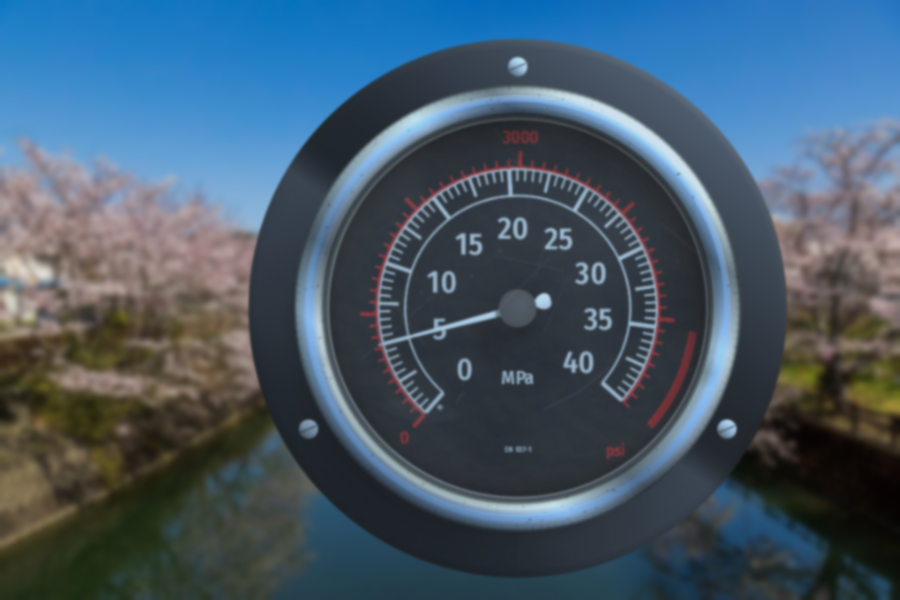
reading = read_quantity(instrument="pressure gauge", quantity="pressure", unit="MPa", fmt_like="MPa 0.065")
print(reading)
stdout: MPa 5
